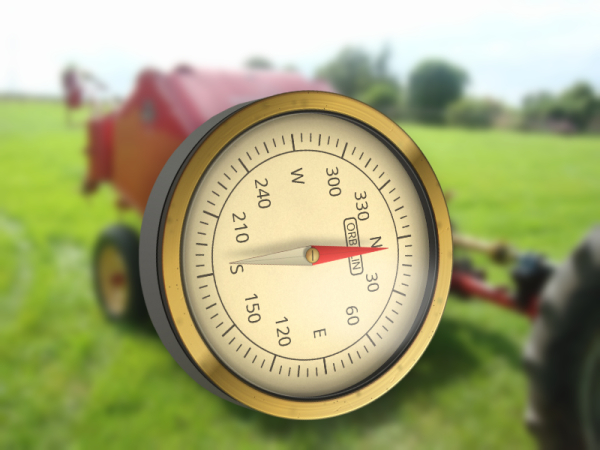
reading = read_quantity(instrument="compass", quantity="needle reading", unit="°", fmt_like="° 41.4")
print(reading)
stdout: ° 5
